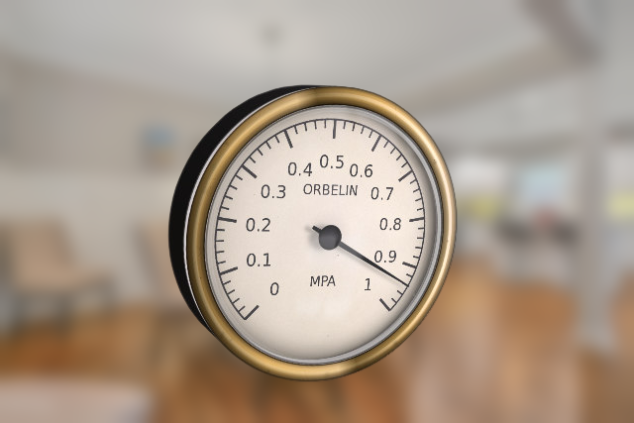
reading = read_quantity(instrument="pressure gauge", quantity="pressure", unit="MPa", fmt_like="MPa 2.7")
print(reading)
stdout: MPa 0.94
